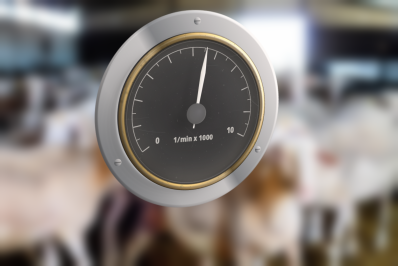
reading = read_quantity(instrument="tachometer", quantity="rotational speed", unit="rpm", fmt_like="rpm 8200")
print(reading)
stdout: rpm 5500
